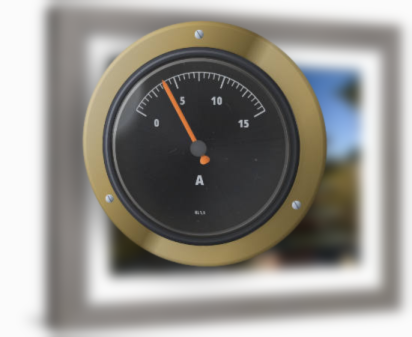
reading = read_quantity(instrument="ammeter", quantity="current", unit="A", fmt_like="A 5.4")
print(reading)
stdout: A 4
